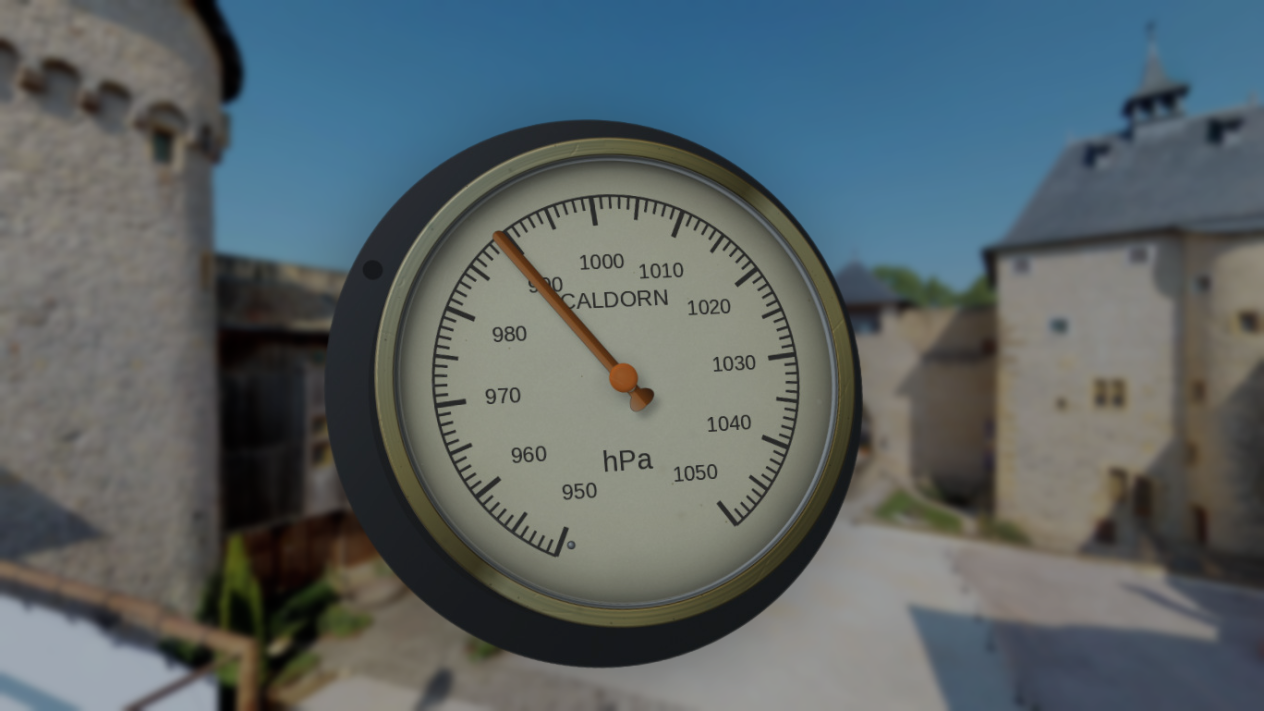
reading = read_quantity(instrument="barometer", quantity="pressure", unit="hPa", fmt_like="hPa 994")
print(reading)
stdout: hPa 989
